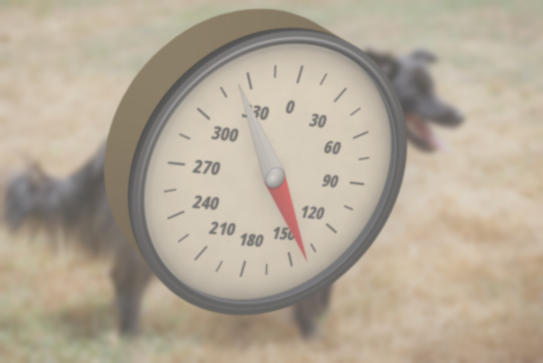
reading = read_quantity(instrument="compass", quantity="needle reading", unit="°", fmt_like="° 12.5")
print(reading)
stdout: ° 142.5
